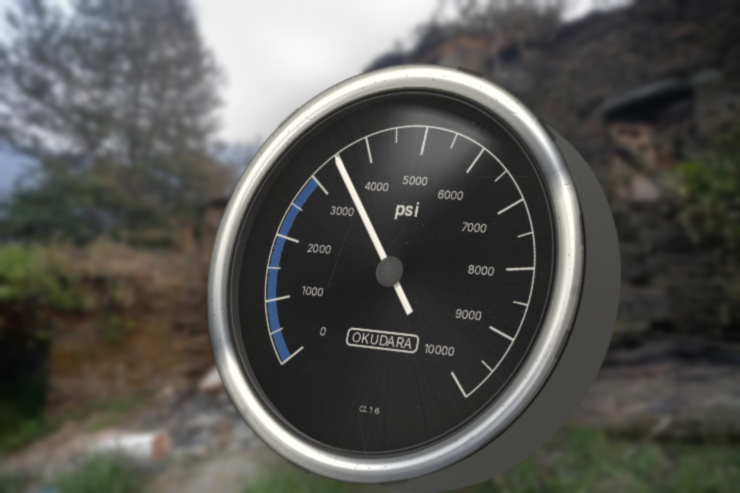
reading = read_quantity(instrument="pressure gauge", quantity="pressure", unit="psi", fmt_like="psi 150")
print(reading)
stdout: psi 3500
